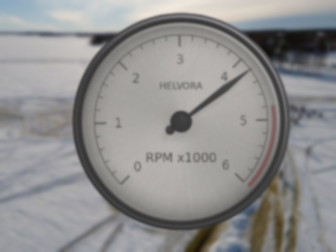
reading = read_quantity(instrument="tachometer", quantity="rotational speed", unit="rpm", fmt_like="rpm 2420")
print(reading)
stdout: rpm 4200
